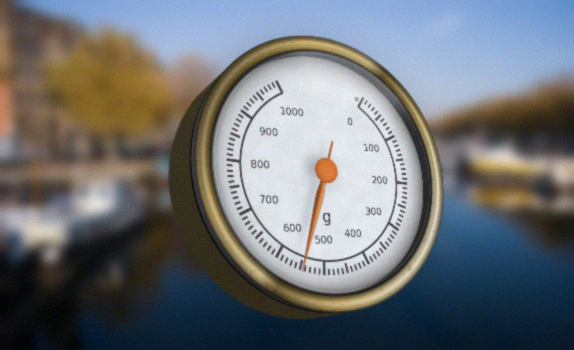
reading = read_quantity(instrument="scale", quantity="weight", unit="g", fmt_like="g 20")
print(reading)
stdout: g 550
